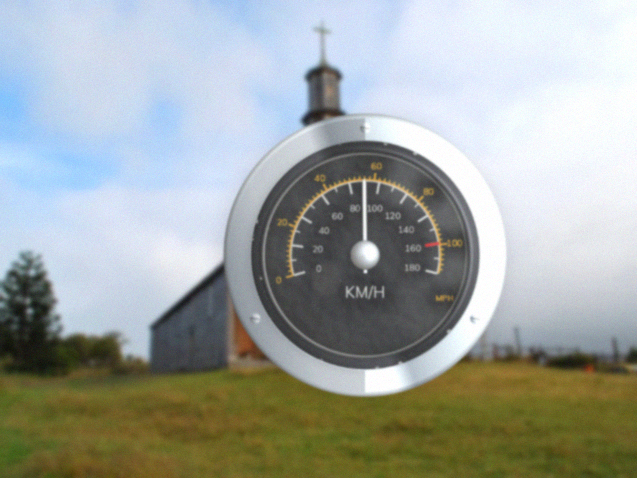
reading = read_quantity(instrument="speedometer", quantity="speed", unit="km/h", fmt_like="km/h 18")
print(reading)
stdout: km/h 90
